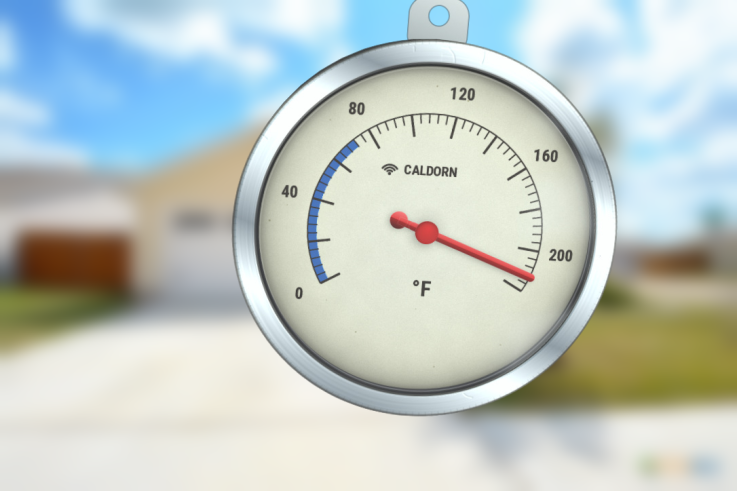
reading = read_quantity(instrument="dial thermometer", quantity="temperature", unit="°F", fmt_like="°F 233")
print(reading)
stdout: °F 212
